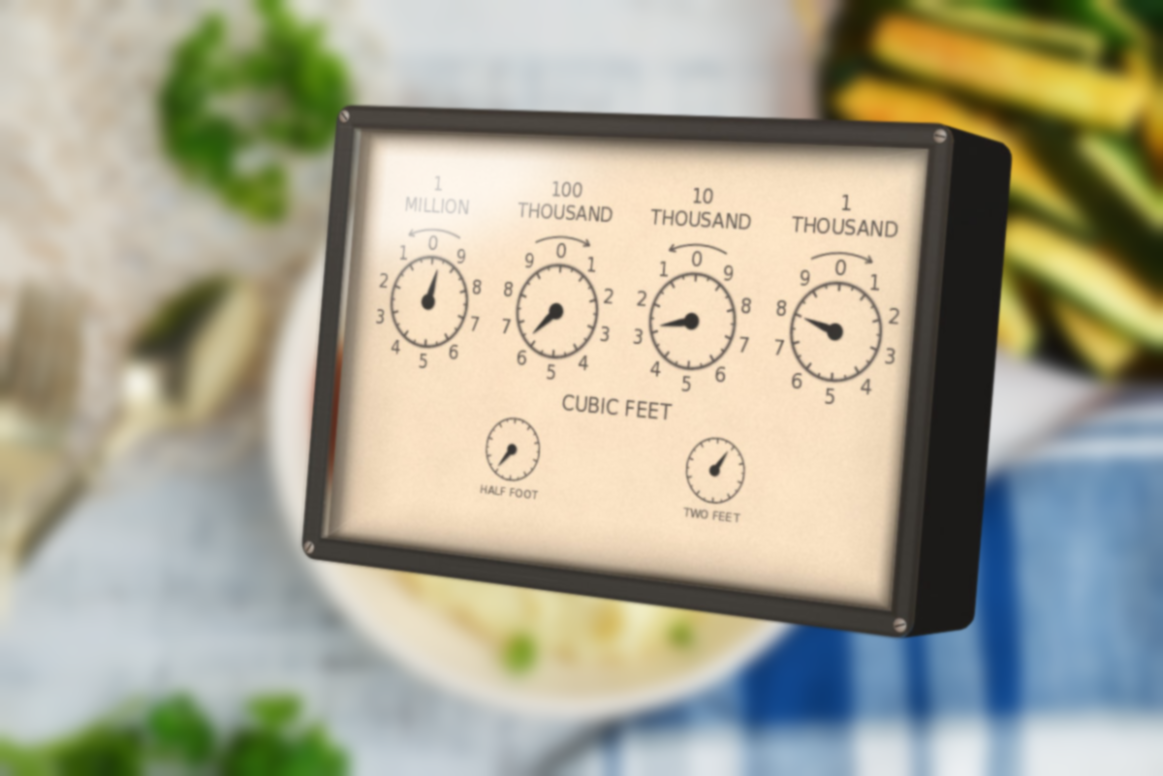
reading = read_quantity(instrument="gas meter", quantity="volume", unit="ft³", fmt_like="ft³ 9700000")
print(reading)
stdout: ft³ 962800
